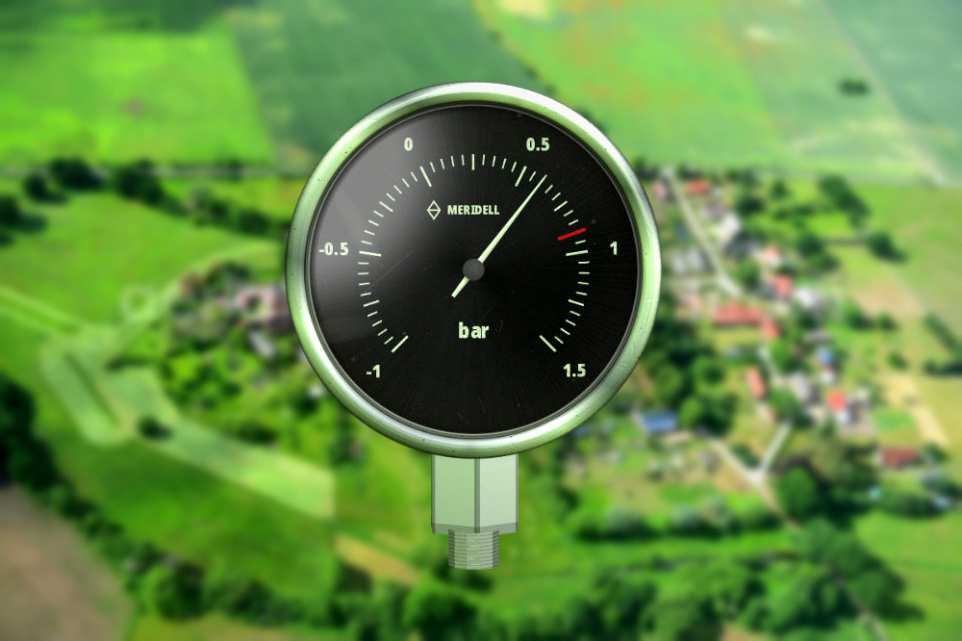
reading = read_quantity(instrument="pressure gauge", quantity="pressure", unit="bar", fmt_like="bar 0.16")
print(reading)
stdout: bar 0.6
